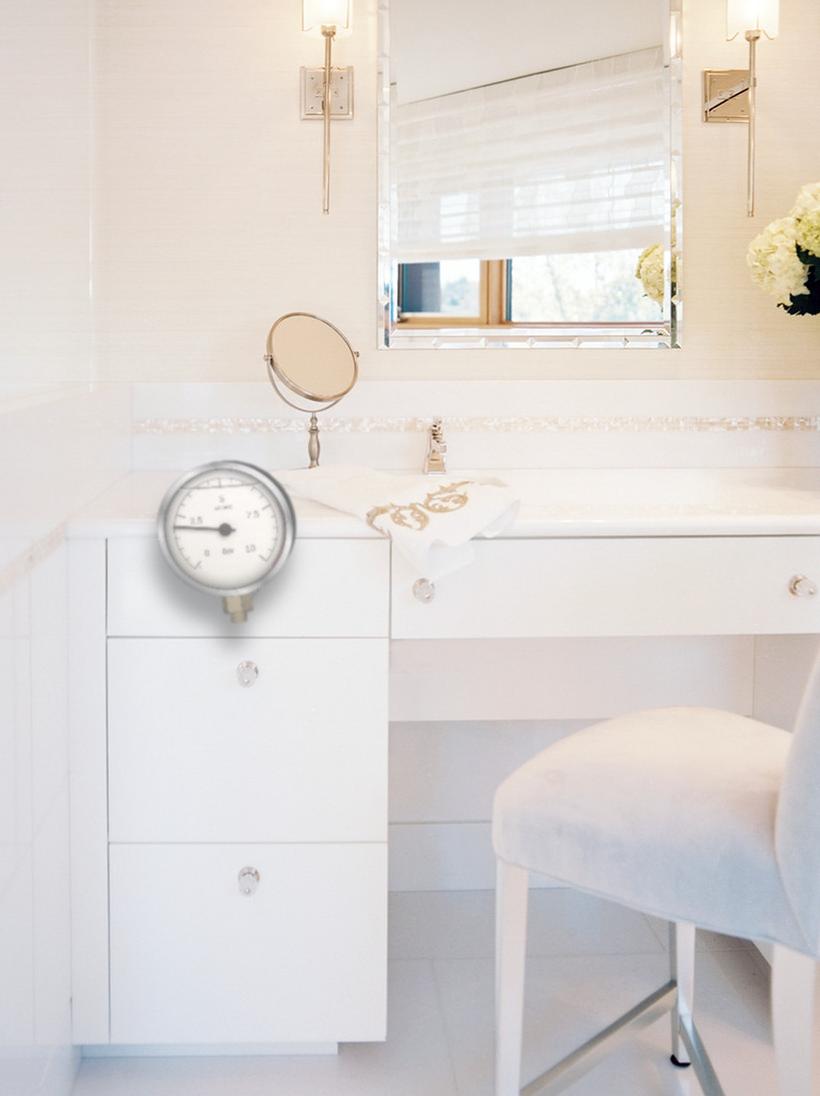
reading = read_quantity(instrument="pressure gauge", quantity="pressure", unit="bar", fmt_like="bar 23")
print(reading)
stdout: bar 2
